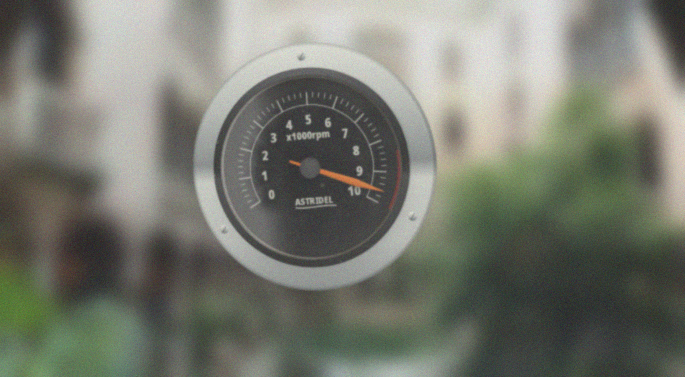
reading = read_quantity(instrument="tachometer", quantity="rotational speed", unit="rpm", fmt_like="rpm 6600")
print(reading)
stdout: rpm 9600
